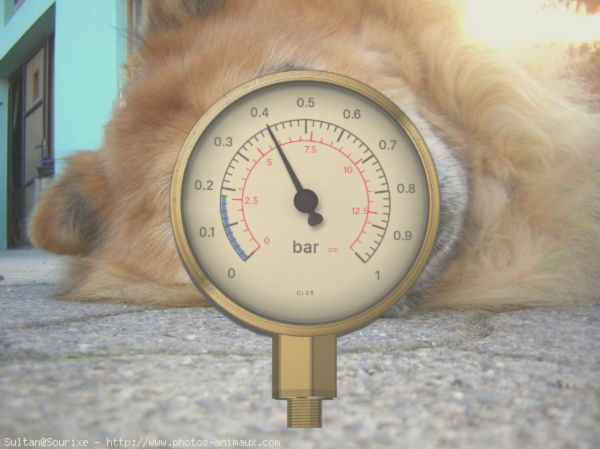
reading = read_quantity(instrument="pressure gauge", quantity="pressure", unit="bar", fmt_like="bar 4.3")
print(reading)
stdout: bar 0.4
